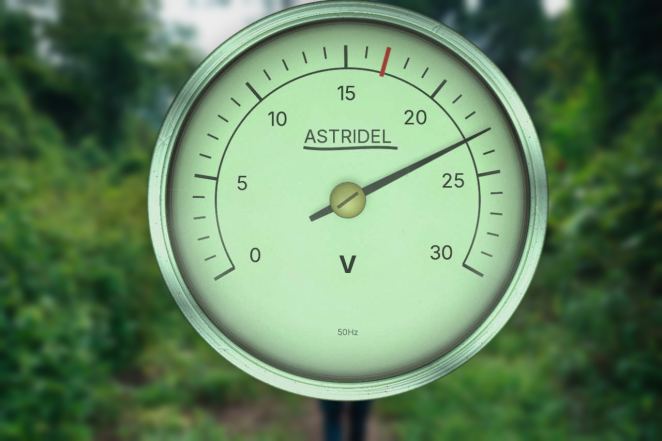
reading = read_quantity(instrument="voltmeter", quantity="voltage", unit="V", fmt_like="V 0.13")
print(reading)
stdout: V 23
